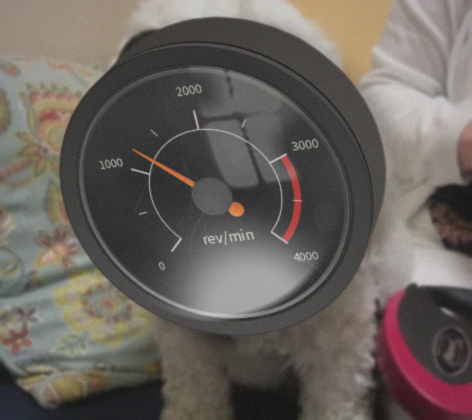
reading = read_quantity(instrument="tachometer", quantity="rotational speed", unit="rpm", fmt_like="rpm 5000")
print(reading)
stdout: rpm 1250
